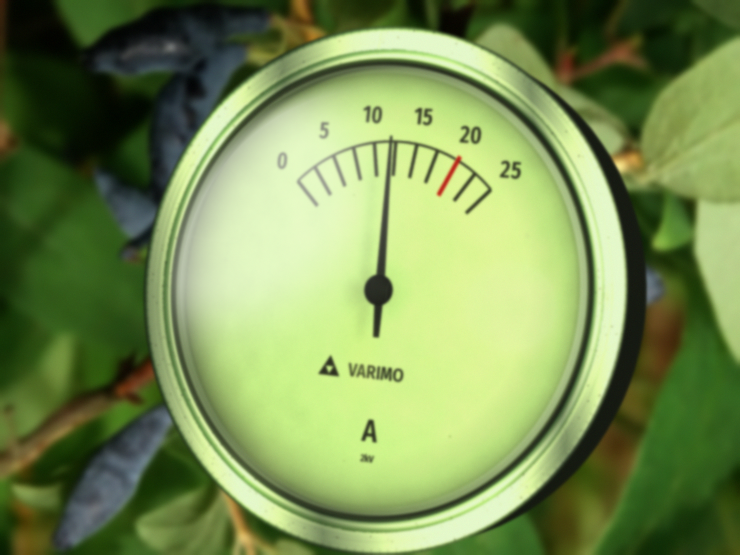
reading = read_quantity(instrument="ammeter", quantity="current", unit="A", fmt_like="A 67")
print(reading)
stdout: A 12.5
